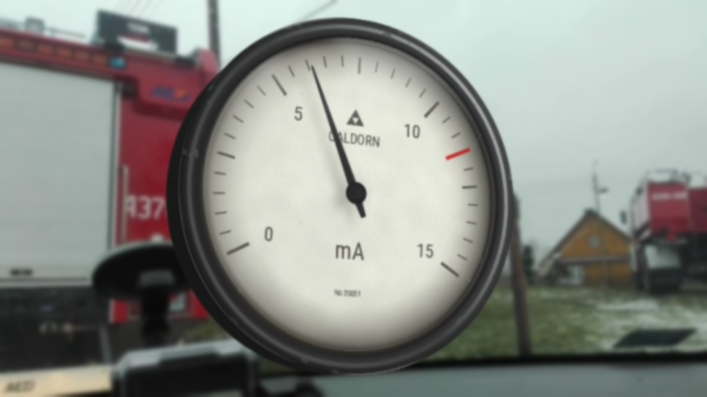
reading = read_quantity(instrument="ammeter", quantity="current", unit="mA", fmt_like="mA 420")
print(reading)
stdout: mA 6
